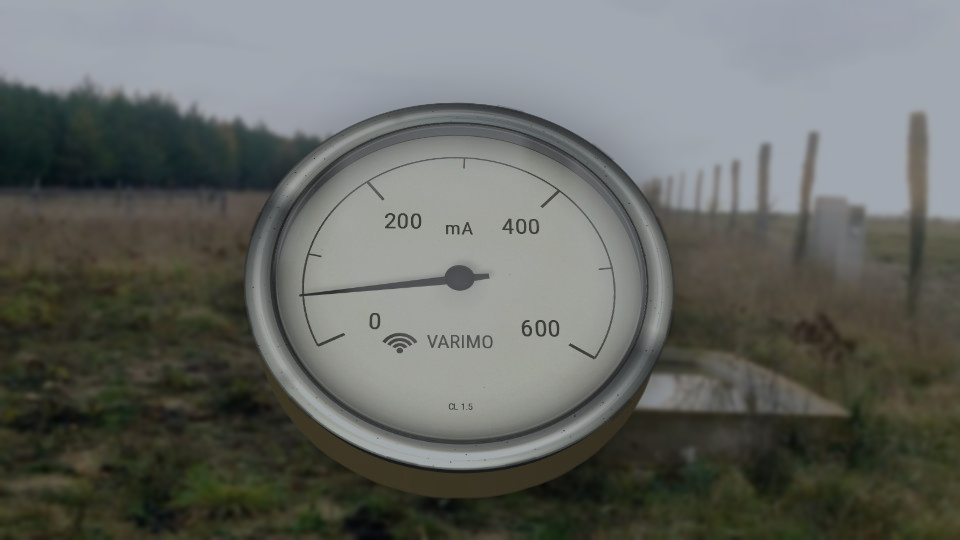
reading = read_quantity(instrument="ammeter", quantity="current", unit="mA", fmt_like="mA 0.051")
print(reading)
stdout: mA 50
